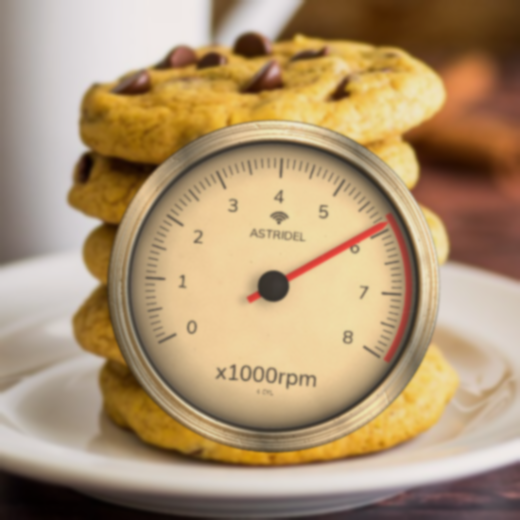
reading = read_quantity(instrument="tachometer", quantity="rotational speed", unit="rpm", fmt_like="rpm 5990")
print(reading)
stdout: rpm 5900
